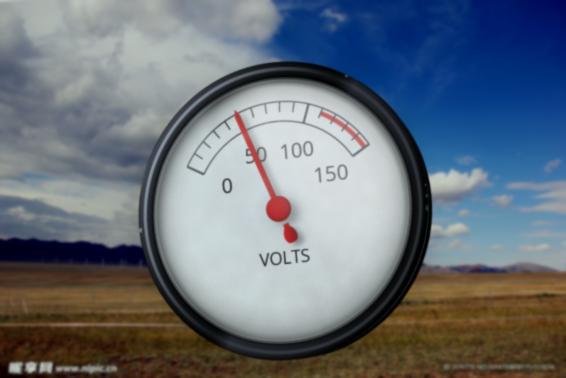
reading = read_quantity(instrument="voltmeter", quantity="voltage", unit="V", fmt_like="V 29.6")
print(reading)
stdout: V 50
